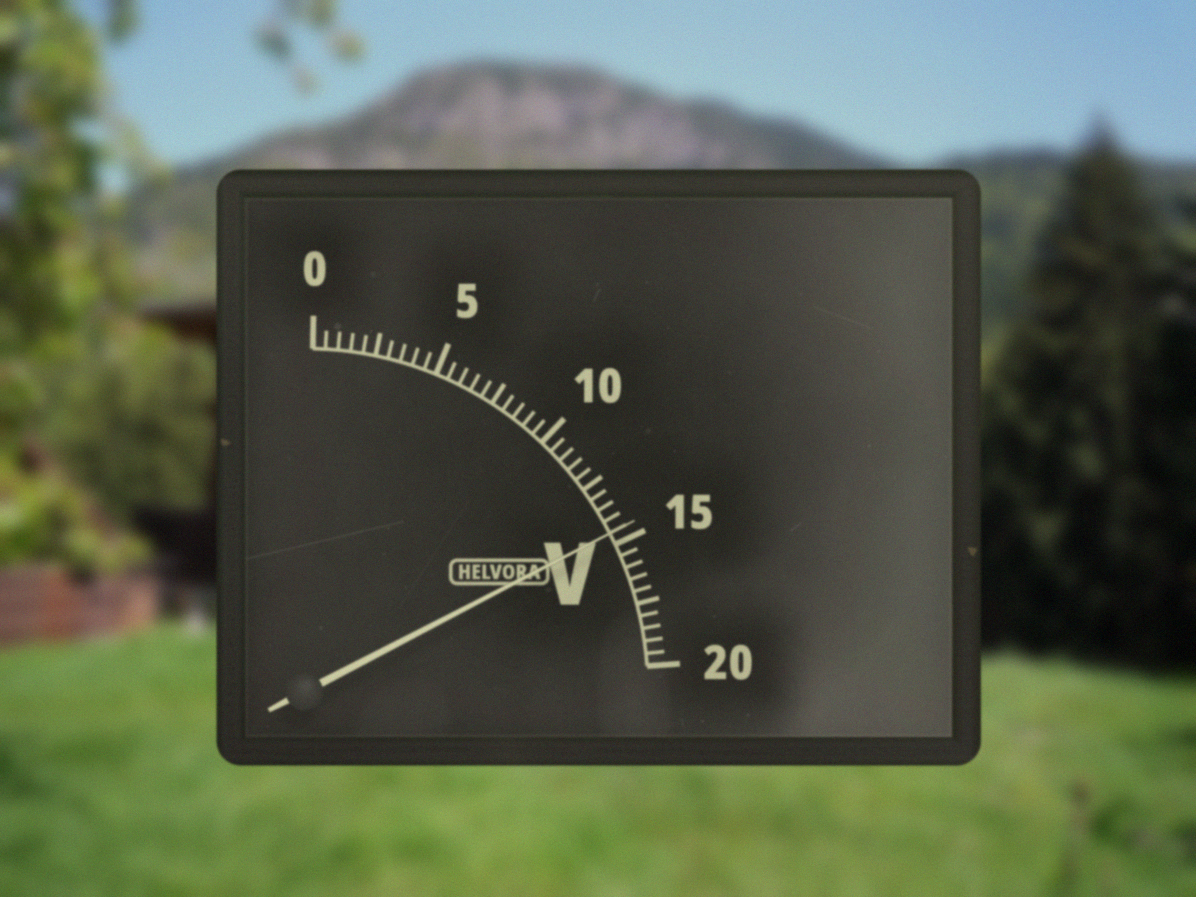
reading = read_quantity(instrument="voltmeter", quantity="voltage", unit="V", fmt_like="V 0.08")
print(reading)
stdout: V 14.5
